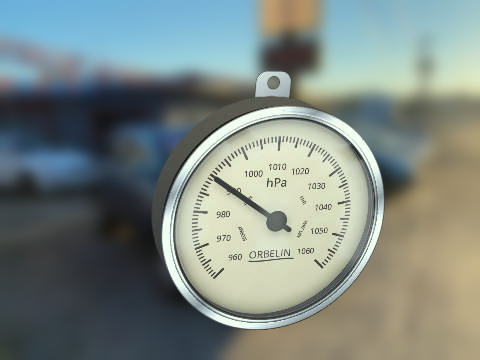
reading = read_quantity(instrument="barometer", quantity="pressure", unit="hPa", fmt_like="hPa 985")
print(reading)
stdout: hPa 990
